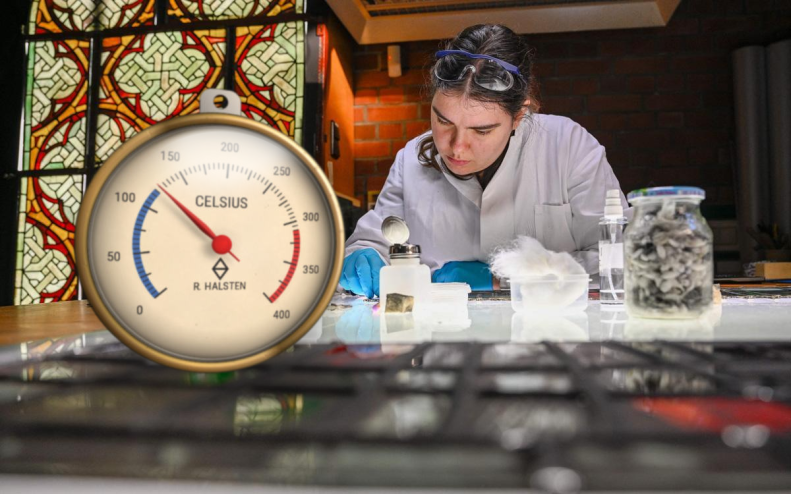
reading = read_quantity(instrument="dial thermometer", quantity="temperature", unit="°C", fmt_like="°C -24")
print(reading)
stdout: °C 125
